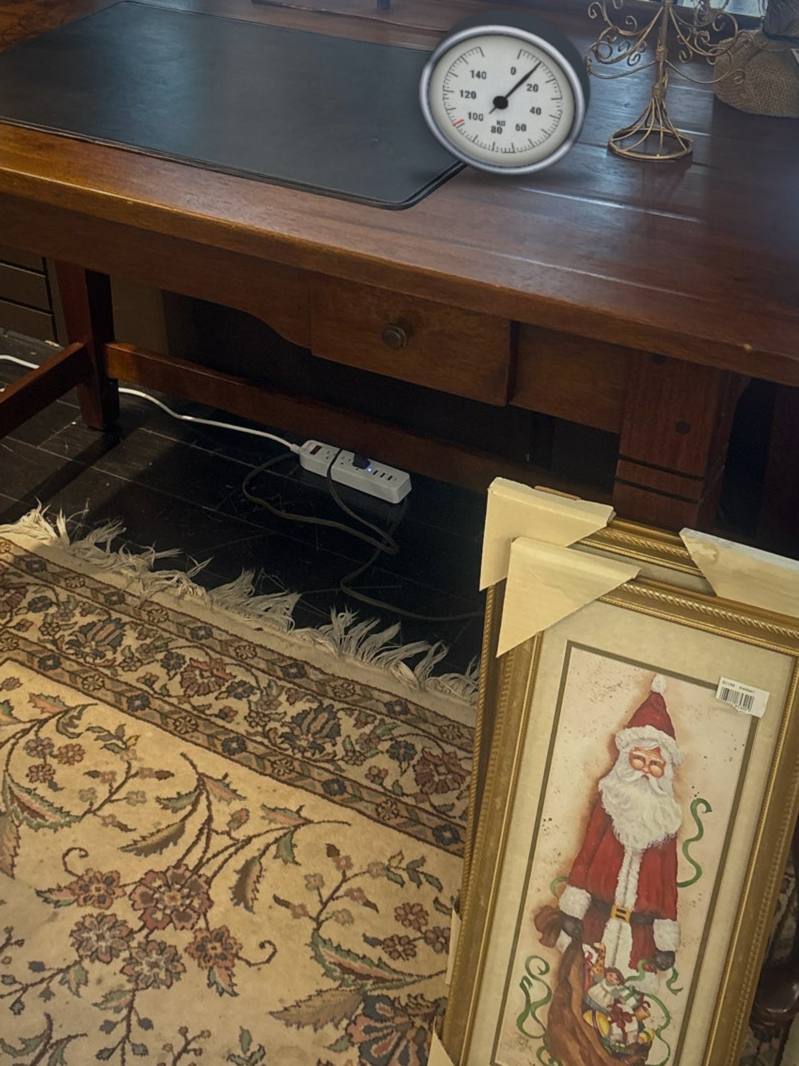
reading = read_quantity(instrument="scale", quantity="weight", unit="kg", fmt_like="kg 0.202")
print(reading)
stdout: kg 10
